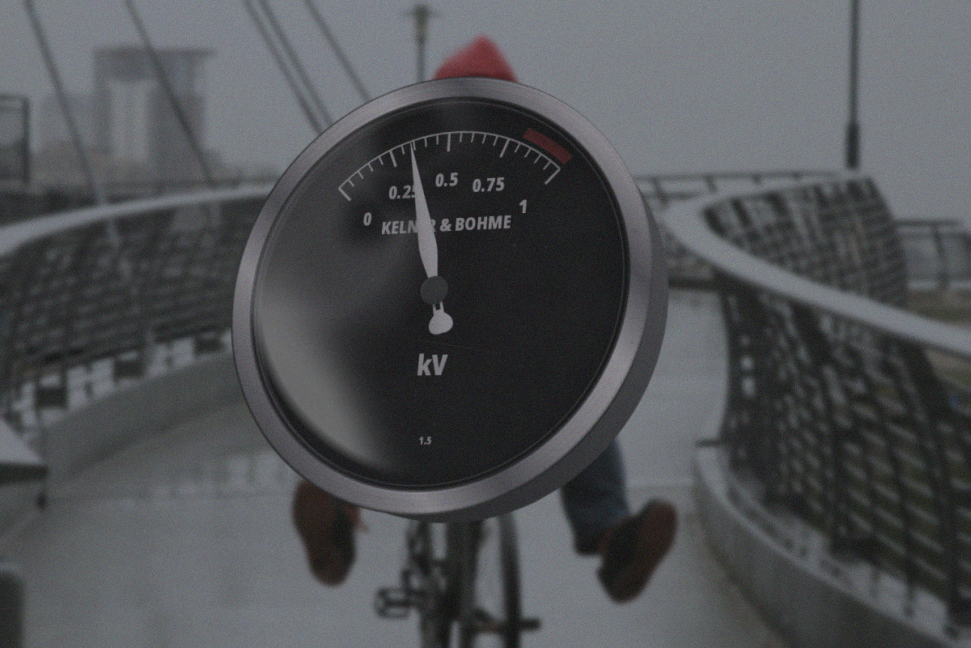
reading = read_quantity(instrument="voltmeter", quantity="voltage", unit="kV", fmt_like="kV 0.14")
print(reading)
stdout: kV 0.35
